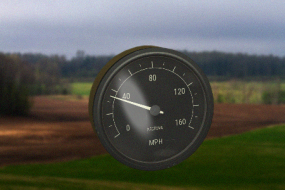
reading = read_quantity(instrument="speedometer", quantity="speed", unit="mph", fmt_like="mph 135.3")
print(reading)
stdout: mph 35
